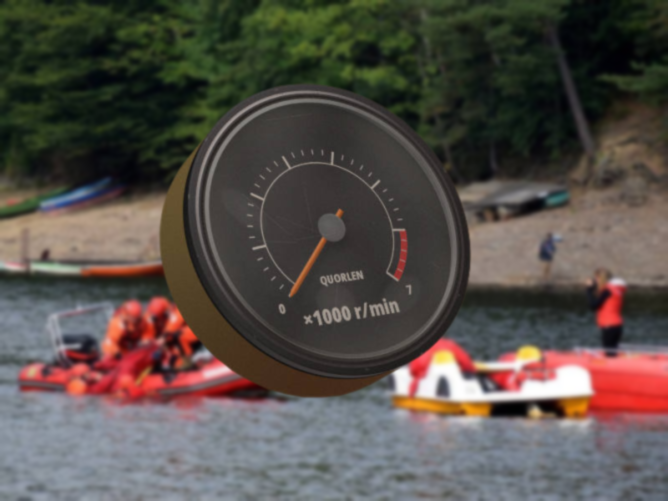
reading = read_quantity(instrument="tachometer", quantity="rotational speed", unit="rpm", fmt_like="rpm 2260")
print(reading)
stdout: rpm 0
